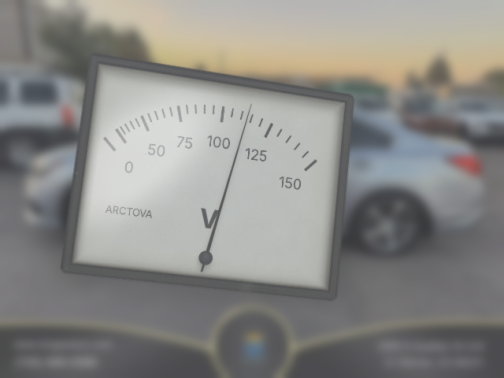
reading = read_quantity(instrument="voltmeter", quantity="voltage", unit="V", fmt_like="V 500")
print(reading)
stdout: V 112.5
